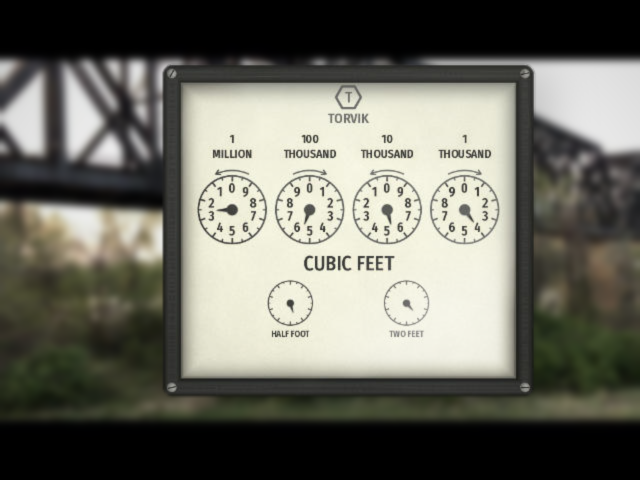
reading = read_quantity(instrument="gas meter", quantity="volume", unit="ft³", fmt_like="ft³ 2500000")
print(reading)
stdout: ft³ 255400
